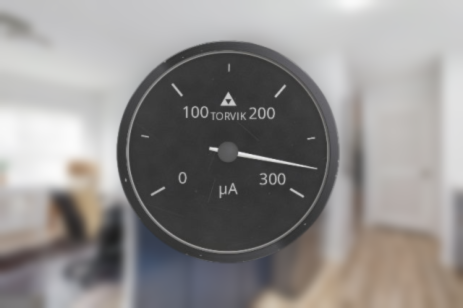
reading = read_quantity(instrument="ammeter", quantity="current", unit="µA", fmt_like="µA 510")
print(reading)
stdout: µA 275
